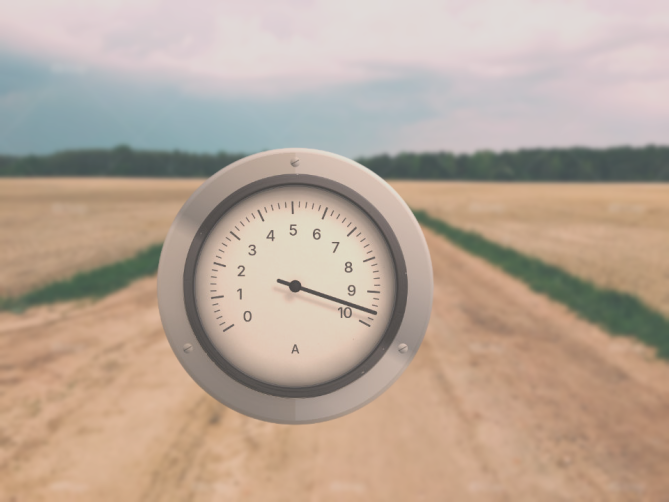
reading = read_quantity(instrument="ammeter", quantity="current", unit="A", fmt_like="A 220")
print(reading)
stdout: A 9.6
